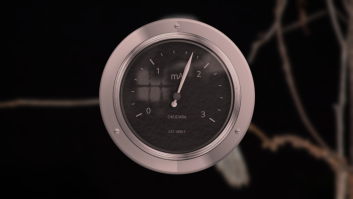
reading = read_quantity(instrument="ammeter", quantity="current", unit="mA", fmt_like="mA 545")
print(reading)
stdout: mA 1.7
